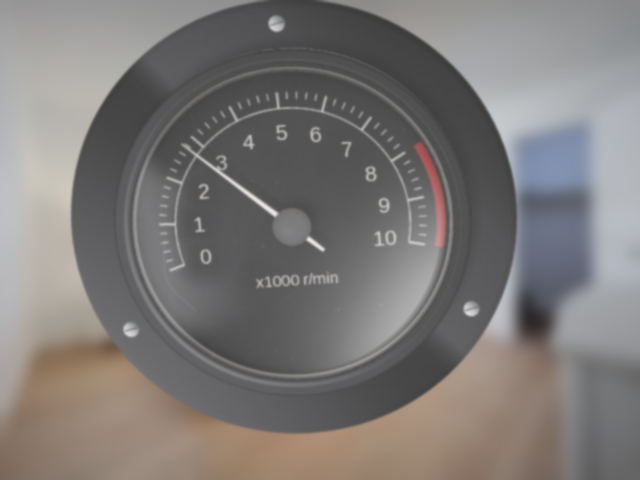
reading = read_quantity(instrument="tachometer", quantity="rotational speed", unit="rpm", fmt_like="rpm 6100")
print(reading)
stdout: rpm 2800
